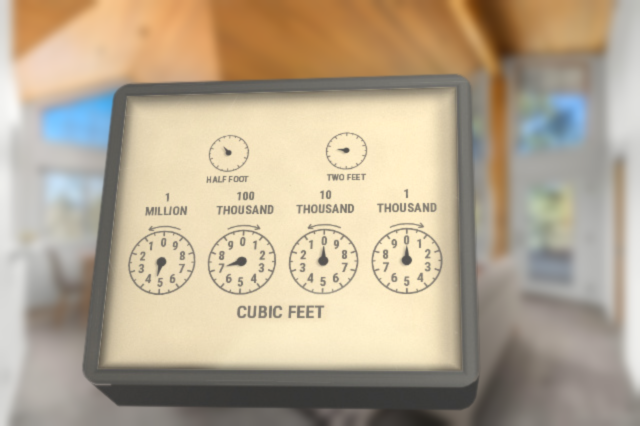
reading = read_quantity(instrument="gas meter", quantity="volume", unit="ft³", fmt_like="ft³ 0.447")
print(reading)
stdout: ft³ 470000
